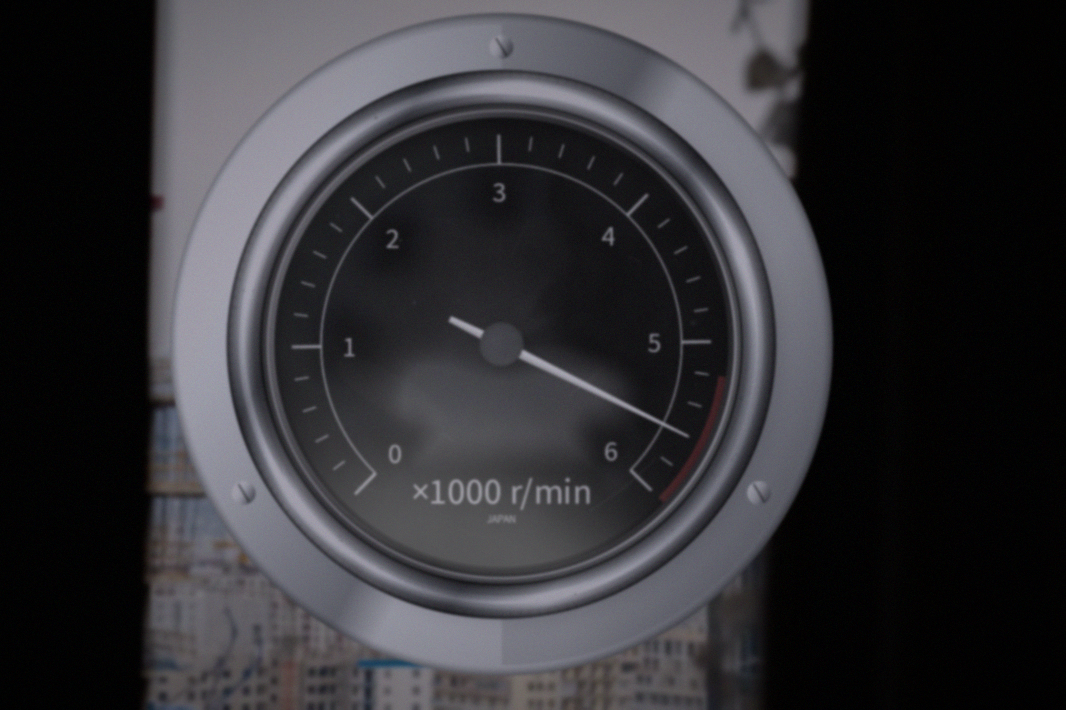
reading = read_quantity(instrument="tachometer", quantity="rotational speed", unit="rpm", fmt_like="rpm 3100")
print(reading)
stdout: rpm 5600
